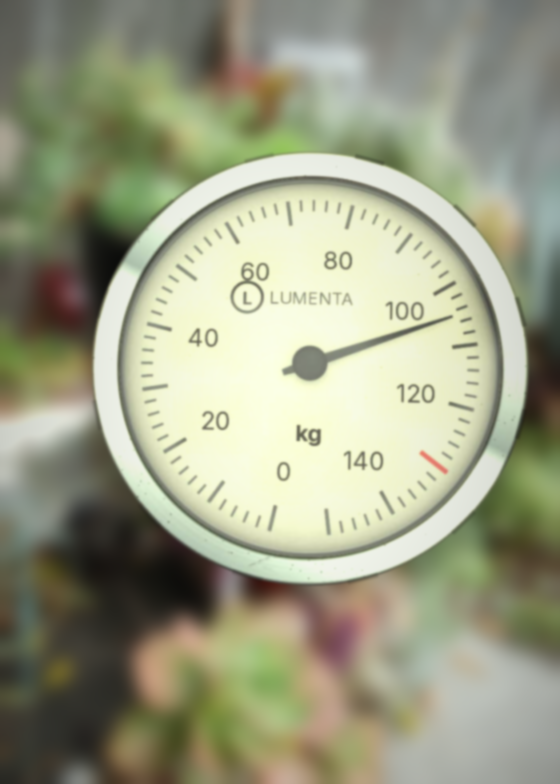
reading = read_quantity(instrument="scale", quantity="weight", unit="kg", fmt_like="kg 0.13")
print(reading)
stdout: kg 105
